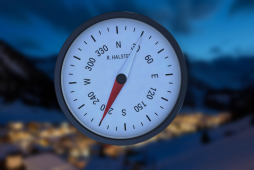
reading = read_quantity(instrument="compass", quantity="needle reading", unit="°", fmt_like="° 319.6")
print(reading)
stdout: ° 210
